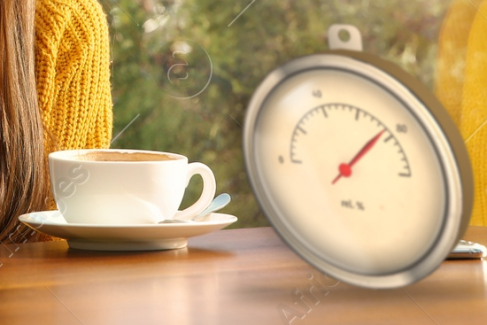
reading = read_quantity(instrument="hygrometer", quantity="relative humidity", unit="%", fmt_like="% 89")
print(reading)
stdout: % 76
